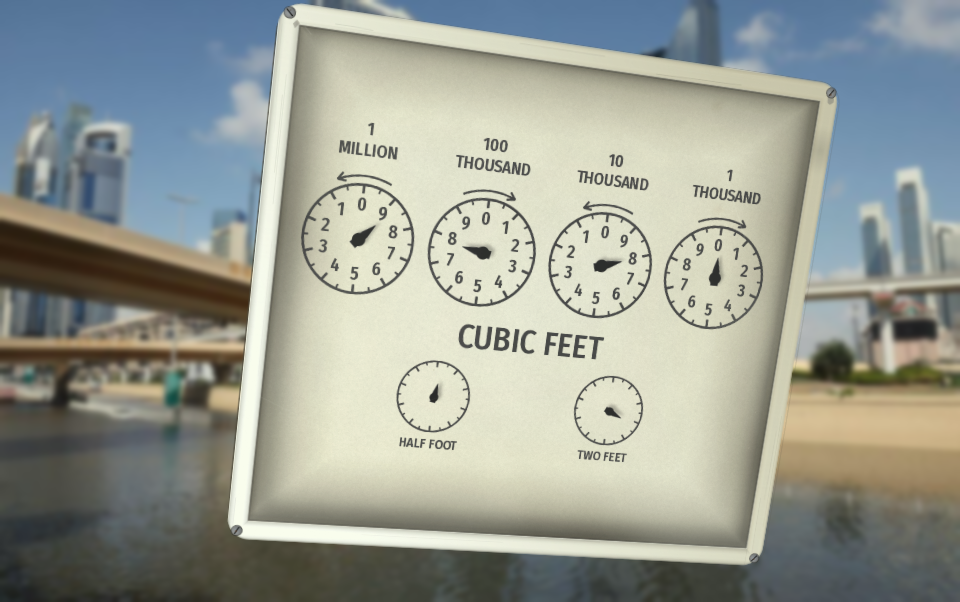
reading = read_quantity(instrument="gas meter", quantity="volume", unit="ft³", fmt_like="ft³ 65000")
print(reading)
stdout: ft³ 878000
